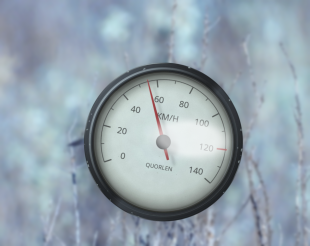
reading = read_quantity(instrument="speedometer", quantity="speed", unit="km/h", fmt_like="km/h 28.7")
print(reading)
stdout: km/h 55
